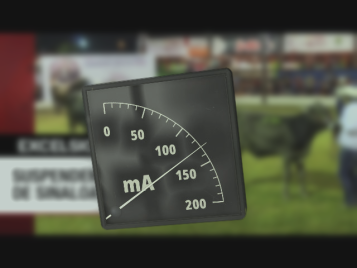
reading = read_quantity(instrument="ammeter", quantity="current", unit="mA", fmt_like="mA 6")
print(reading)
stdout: mA 130
